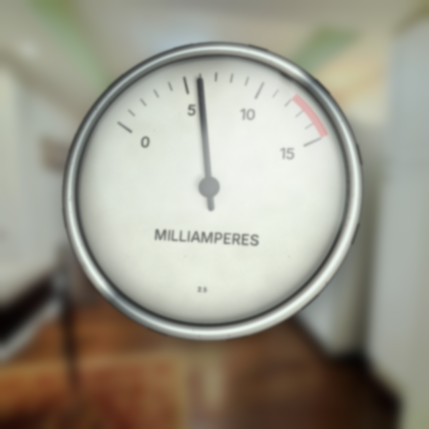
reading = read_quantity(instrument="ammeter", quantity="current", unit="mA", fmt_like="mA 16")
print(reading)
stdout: mA 6
